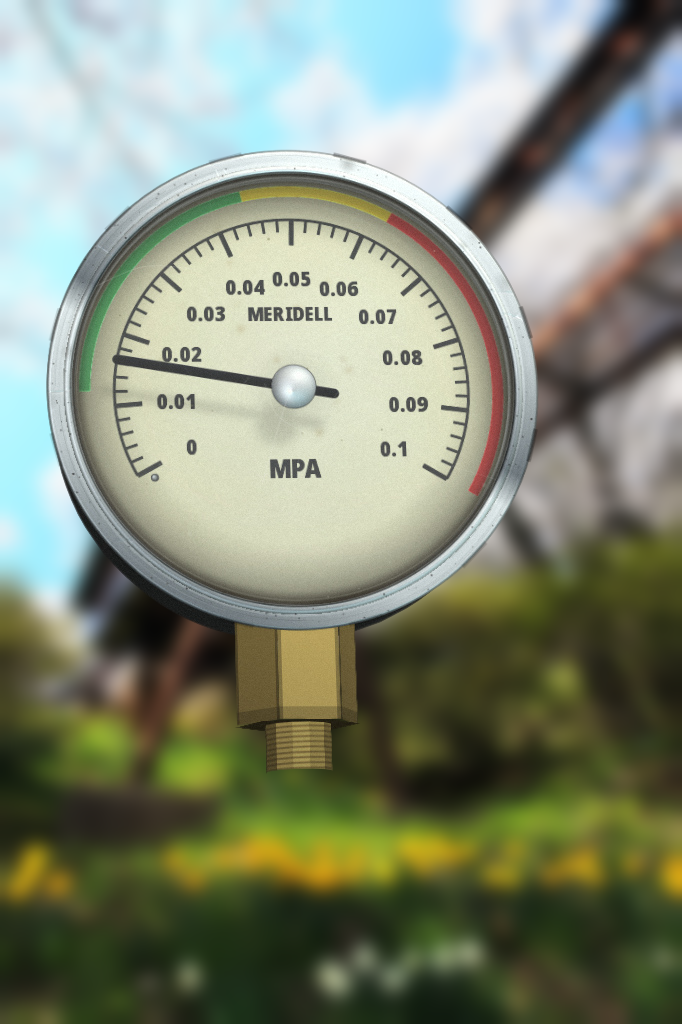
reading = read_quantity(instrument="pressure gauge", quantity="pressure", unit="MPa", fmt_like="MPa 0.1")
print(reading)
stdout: MPa 0.016
